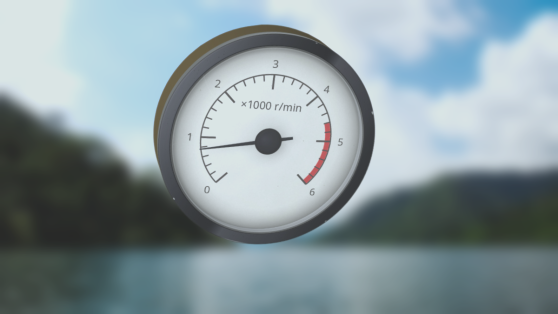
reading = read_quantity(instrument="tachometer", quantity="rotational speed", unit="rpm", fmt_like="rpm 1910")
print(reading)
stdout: rpm 800
